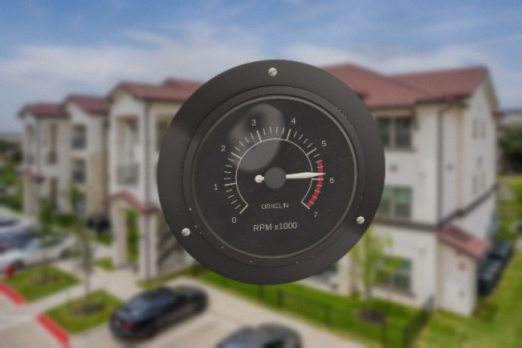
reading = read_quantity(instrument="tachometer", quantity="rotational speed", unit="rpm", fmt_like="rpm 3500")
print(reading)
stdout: rpm 5800
